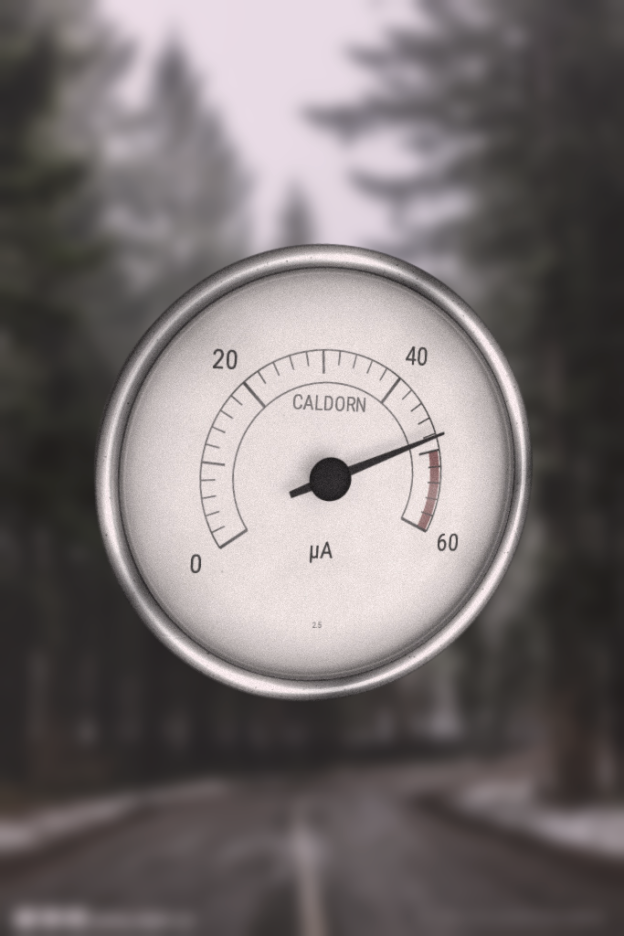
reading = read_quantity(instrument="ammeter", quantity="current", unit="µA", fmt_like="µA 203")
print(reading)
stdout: µA 48
